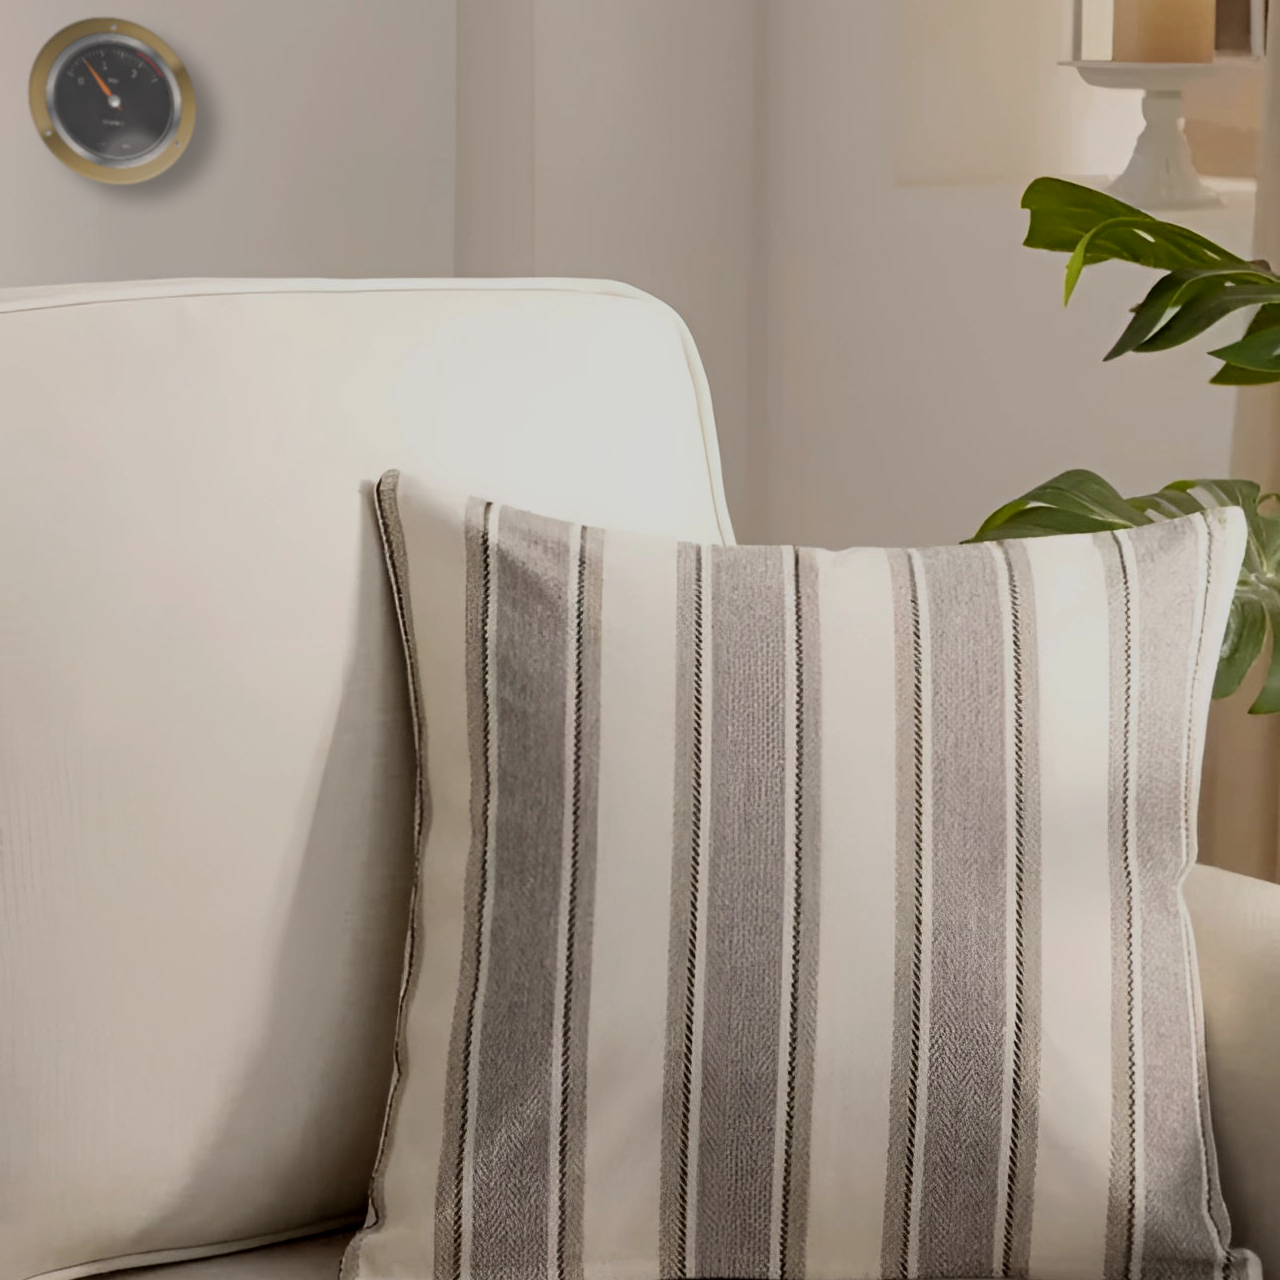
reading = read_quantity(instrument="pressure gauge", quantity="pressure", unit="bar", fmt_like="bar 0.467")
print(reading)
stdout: bar 0.5
